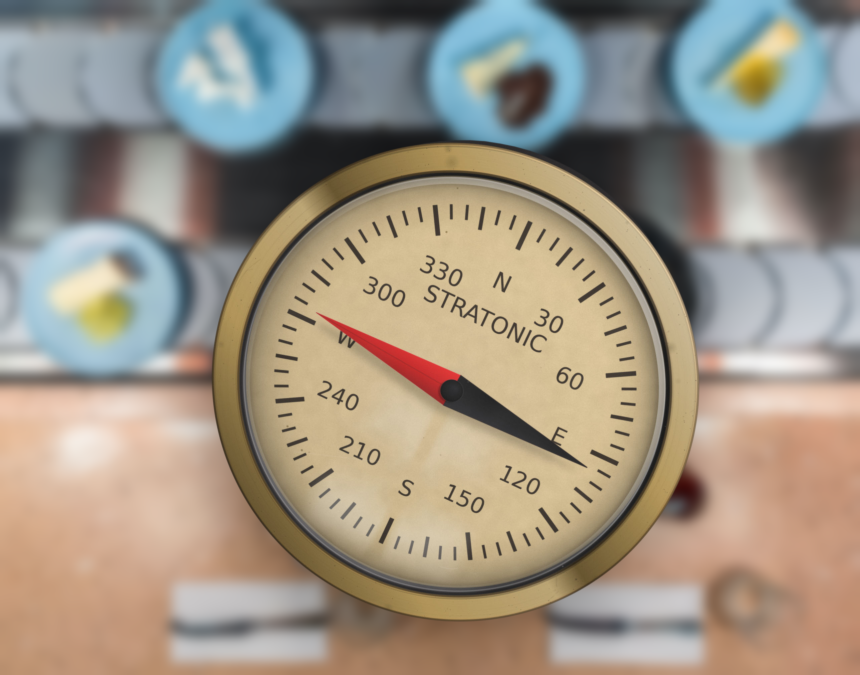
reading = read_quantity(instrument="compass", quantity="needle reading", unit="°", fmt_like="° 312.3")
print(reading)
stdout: ° 275
